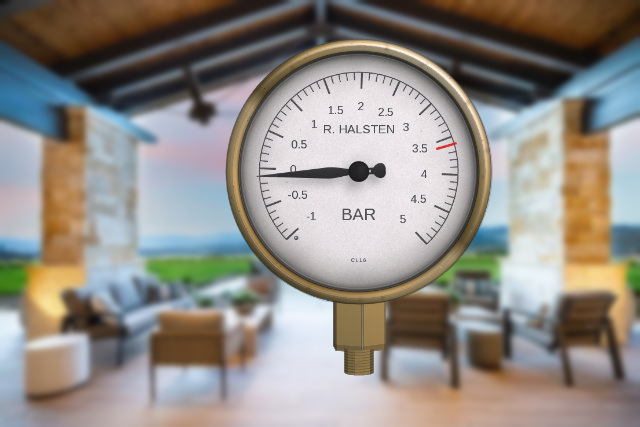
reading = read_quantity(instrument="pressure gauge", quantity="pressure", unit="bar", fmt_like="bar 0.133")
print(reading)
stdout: bar -0.1
